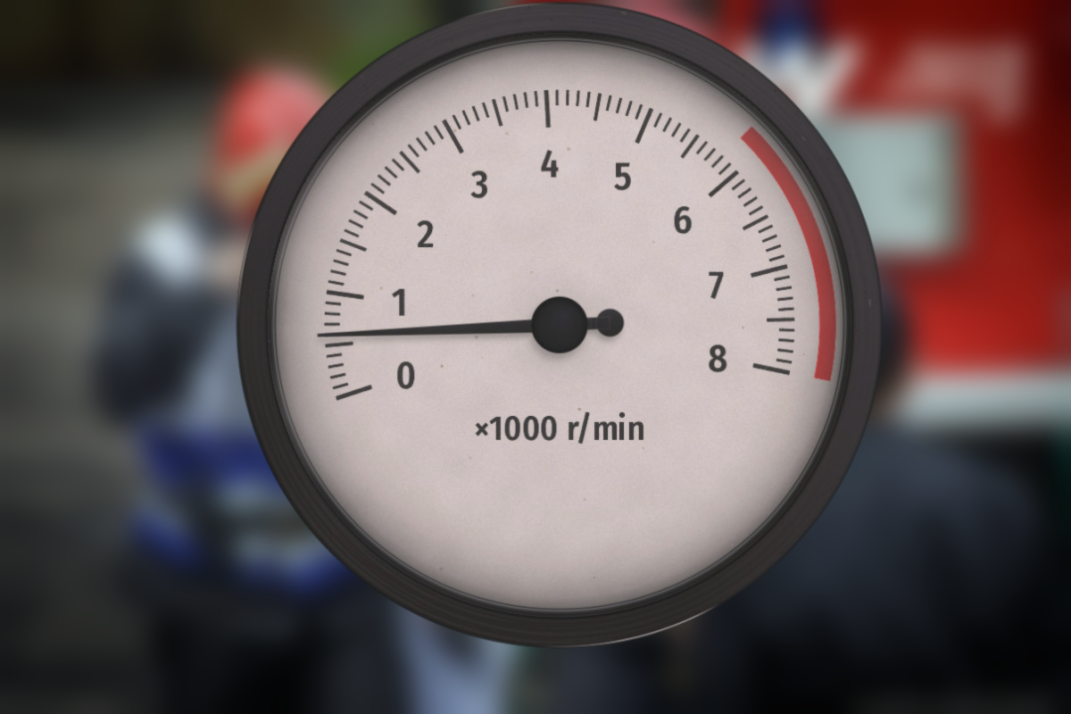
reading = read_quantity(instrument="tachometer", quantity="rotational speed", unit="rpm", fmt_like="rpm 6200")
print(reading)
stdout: rpm 600
